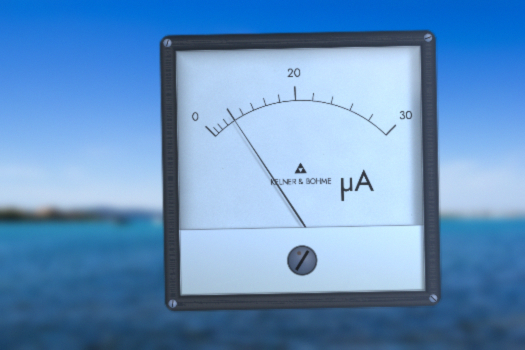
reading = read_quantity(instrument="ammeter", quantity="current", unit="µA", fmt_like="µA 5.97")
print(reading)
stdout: µA 10
